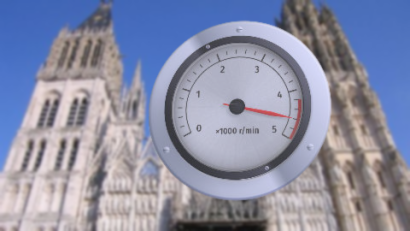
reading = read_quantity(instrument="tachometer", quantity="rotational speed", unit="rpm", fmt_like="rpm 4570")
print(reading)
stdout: rpm 4600
